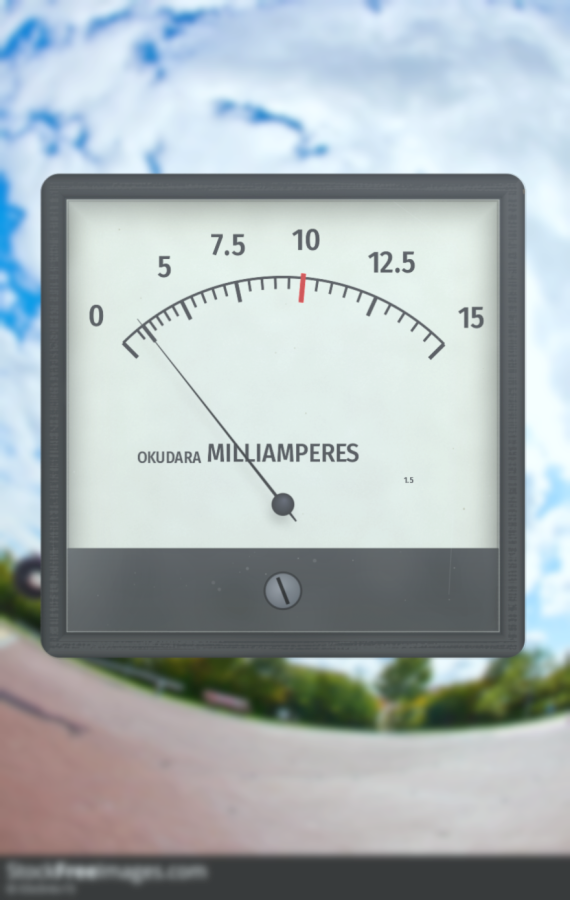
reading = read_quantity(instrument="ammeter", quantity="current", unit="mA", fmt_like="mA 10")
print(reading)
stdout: mA 2.5
